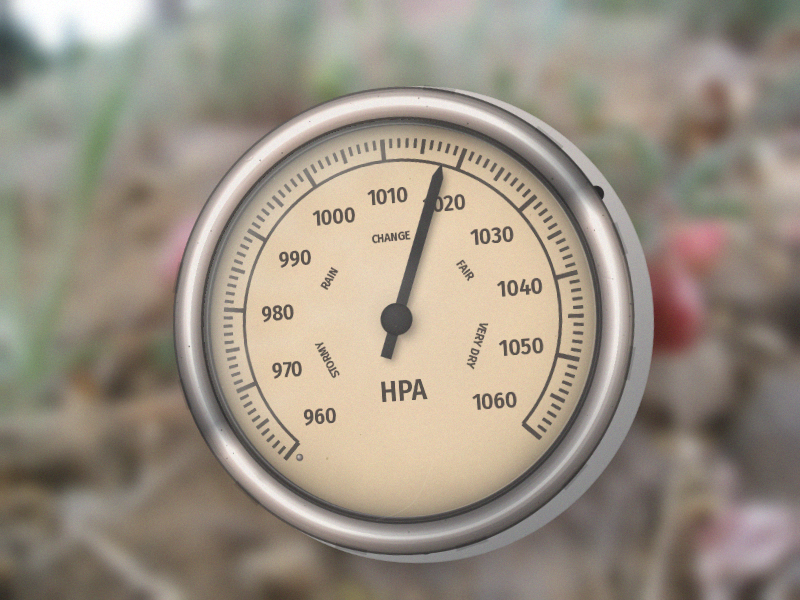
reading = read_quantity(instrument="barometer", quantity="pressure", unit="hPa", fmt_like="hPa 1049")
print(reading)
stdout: hPa 1018
